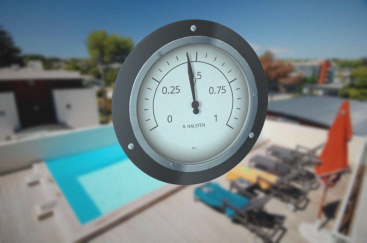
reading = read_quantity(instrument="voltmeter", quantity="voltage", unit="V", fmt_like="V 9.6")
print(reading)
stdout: V 0.45
